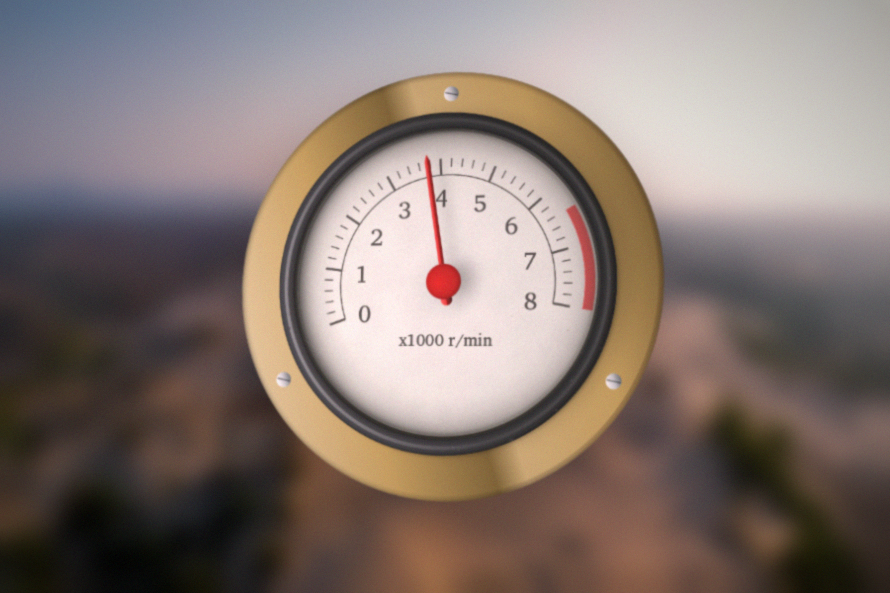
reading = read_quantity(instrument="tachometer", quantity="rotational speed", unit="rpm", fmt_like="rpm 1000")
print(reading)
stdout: rpm 3800
